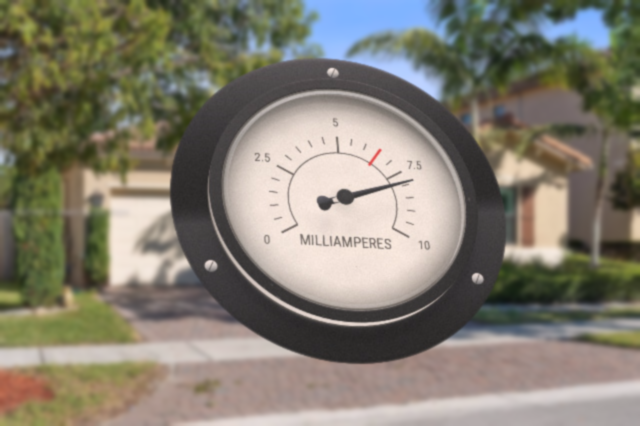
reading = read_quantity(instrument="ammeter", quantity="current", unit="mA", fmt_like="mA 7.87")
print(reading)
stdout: mA 8
